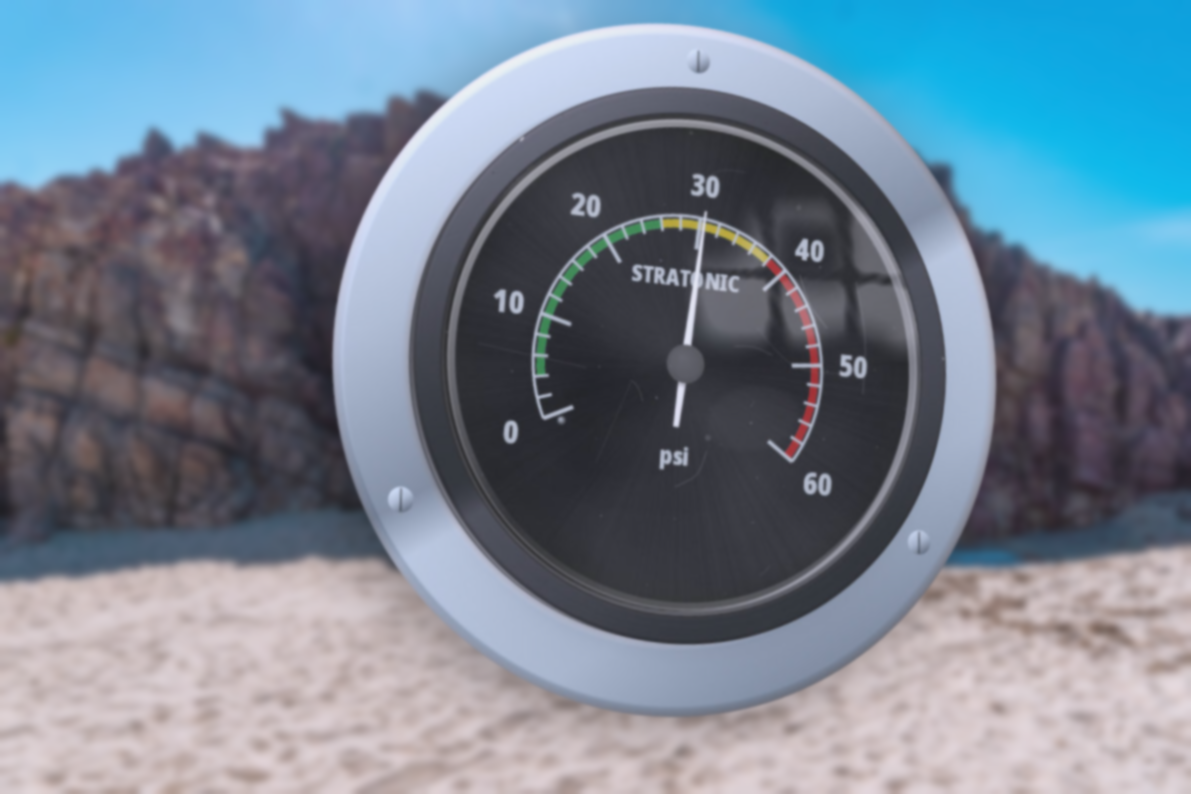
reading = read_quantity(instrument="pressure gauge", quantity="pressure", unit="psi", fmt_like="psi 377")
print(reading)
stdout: psi 30
